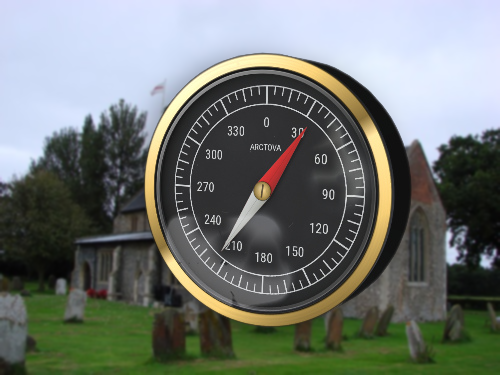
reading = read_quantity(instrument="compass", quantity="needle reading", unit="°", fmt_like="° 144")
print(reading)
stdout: ° 35
